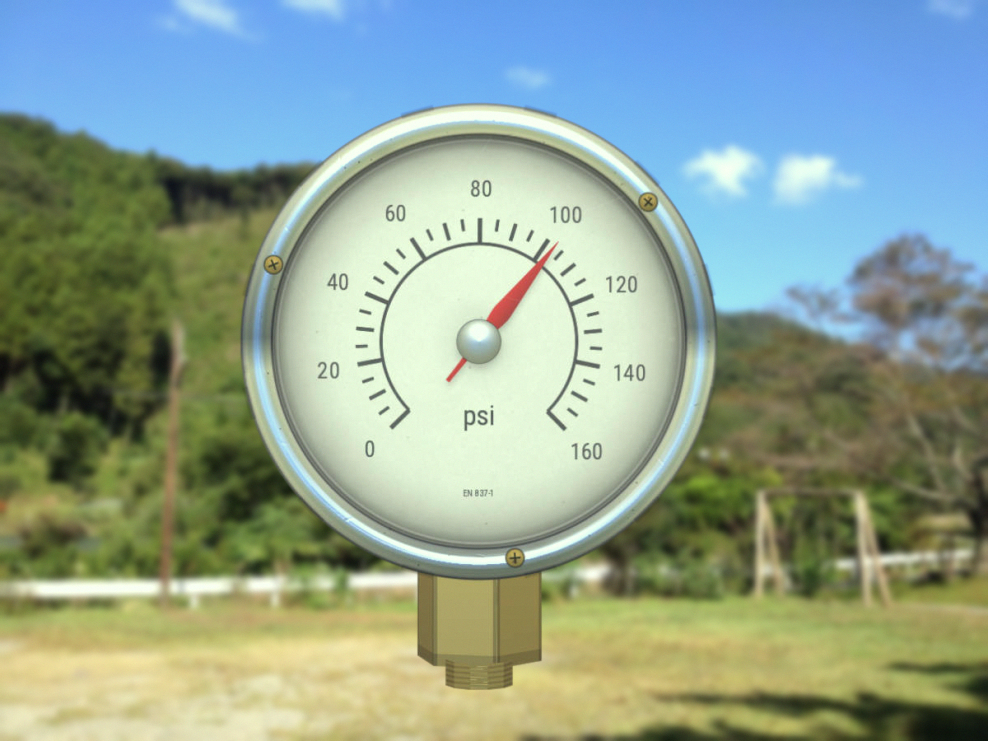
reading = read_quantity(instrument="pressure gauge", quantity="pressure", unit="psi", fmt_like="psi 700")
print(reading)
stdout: psi 102.5
